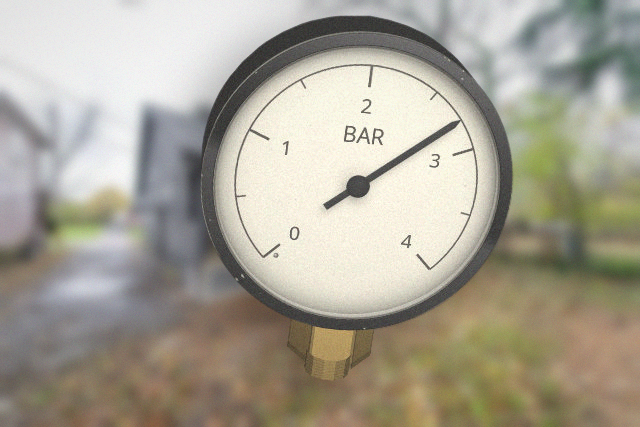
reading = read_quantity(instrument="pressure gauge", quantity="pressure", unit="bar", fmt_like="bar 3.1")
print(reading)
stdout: bar 2.75
